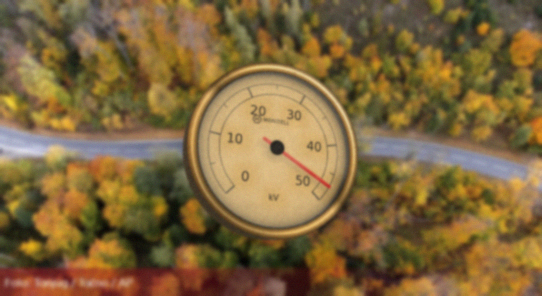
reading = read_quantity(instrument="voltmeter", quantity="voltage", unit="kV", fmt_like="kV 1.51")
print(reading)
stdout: kV 47.5
